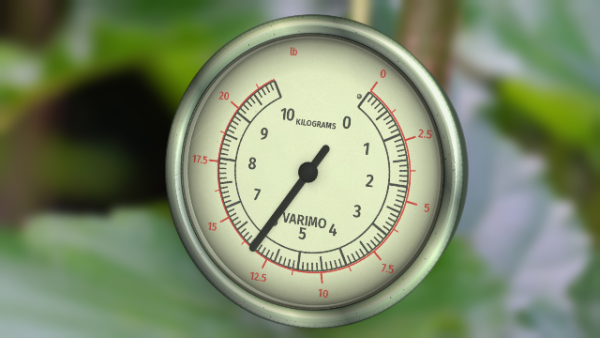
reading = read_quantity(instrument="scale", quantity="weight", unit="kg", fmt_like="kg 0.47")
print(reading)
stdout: kg 6
